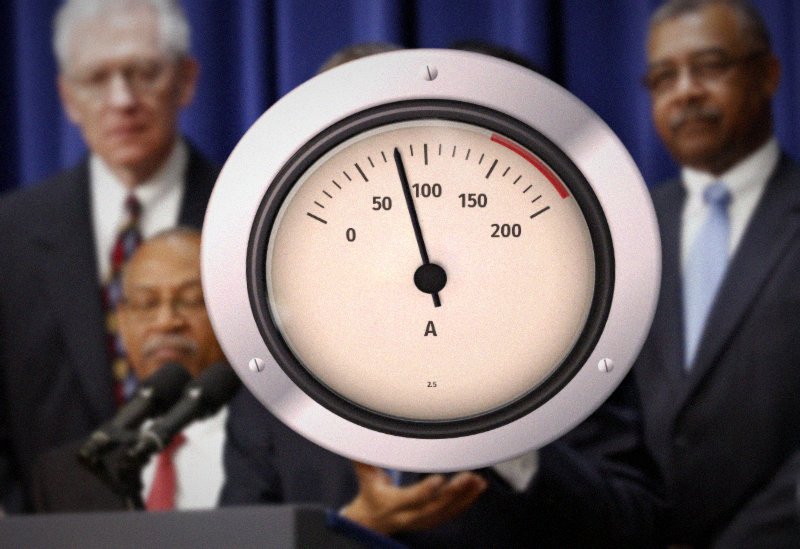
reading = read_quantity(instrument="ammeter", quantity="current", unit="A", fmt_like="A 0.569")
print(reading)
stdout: A 80
